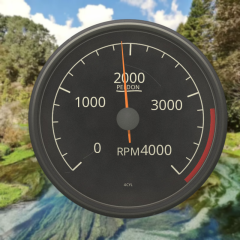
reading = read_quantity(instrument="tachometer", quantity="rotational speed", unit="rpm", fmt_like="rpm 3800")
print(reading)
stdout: rpm 1900
